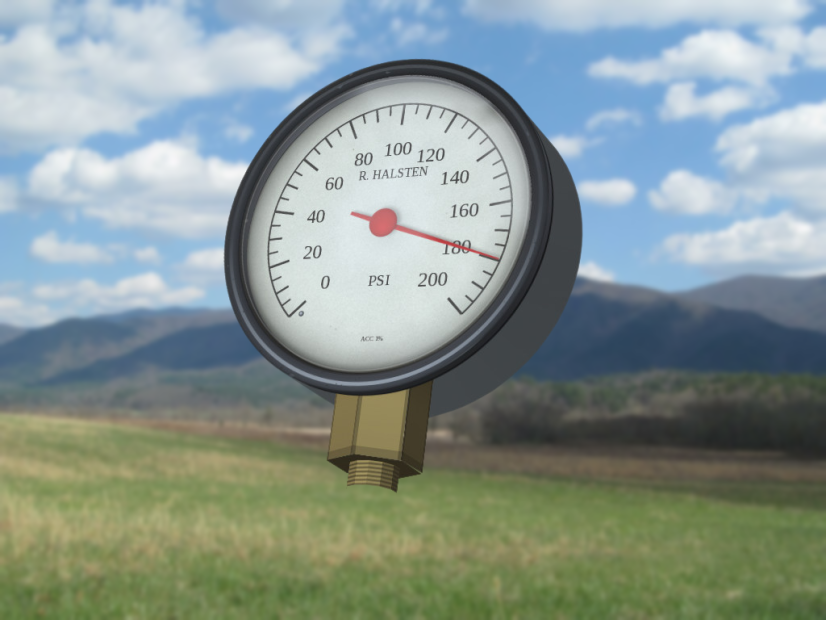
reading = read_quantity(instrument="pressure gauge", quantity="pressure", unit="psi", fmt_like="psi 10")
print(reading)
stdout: psi 180
